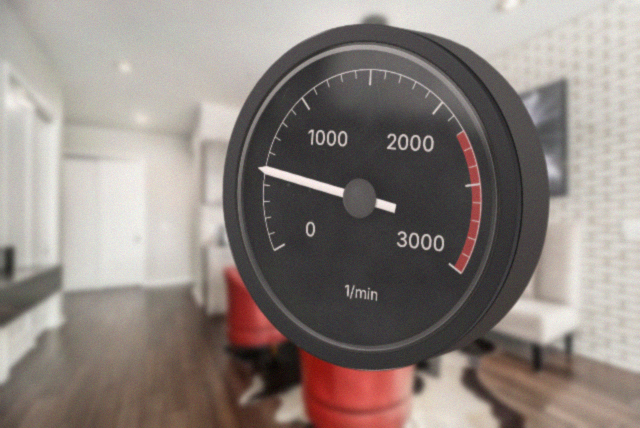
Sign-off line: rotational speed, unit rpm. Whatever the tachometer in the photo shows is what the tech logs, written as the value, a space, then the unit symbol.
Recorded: 500 rpm
